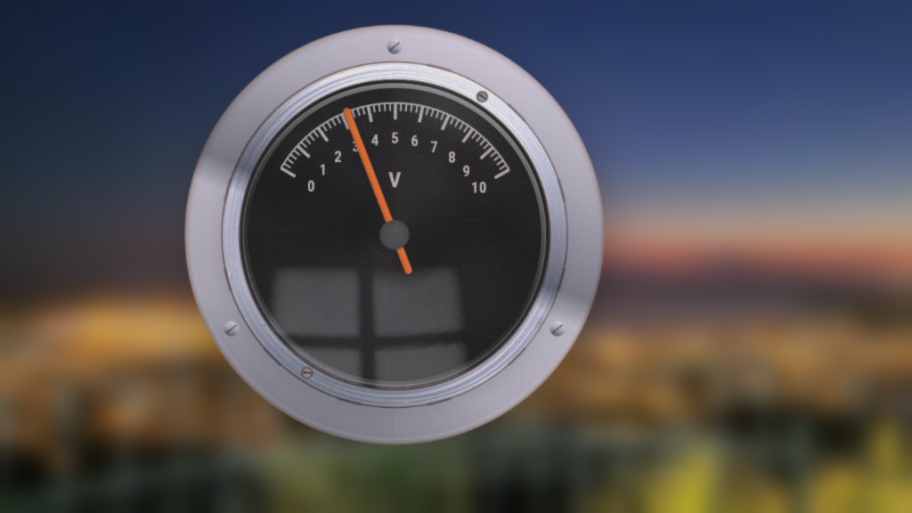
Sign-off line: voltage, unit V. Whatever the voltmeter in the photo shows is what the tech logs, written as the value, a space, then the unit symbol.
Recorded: 3.2 V
